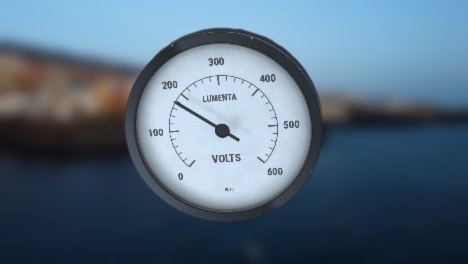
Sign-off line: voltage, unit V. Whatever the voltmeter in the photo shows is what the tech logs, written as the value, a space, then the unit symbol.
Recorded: 180 V
